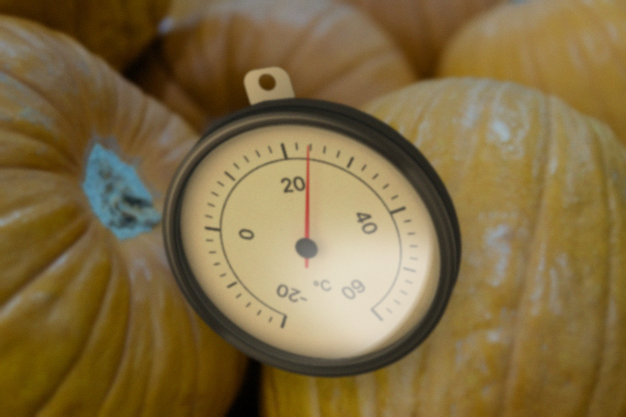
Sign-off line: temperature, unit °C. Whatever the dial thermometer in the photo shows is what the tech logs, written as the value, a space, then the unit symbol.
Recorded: 24 °C
